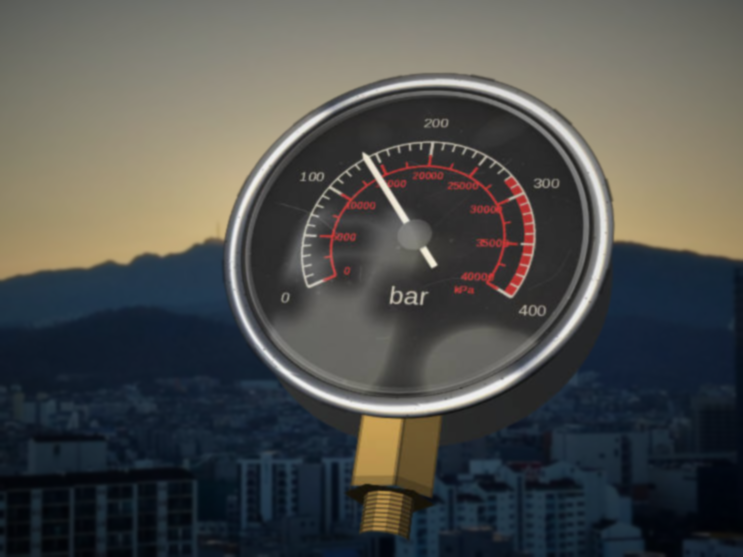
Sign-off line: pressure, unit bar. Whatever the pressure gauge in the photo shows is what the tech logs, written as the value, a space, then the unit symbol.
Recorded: 140 bar
